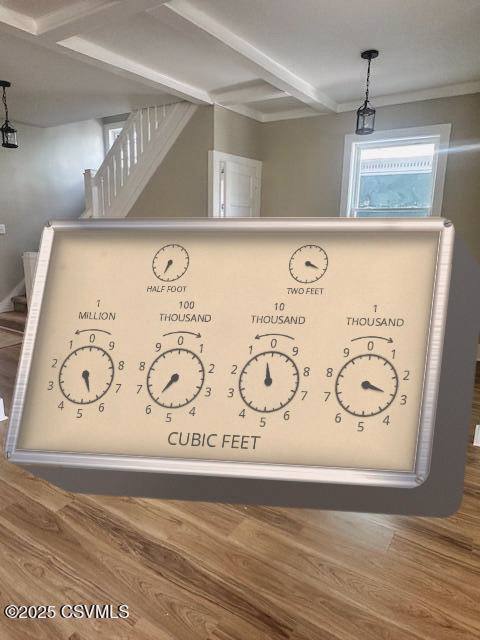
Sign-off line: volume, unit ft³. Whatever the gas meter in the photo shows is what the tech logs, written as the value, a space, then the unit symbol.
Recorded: 560300 ft³
